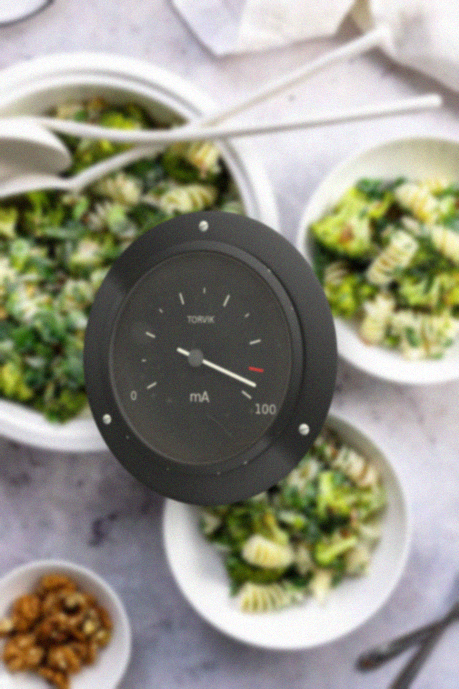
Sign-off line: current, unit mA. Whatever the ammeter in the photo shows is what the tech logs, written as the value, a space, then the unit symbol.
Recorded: 95 mA
